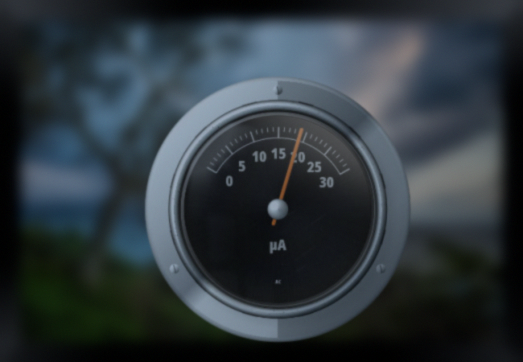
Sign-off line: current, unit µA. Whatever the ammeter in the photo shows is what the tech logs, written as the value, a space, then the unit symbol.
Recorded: 19 µA
